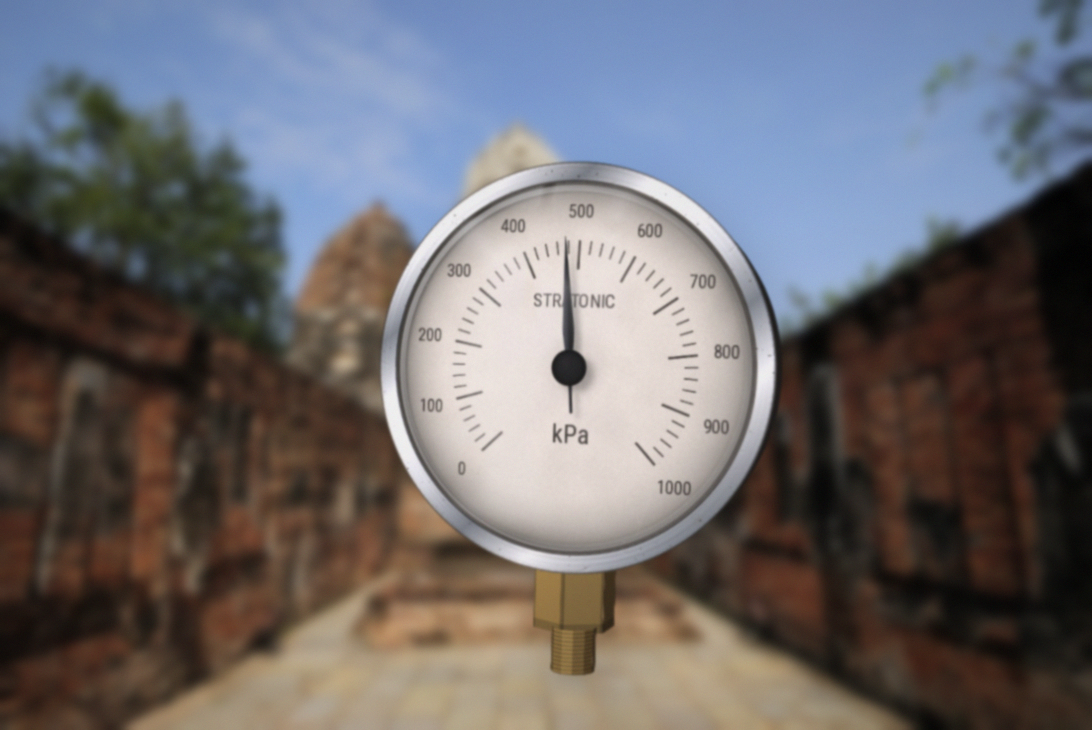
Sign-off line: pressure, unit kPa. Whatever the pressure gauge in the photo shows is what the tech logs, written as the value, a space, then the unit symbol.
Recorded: 480 kPa
